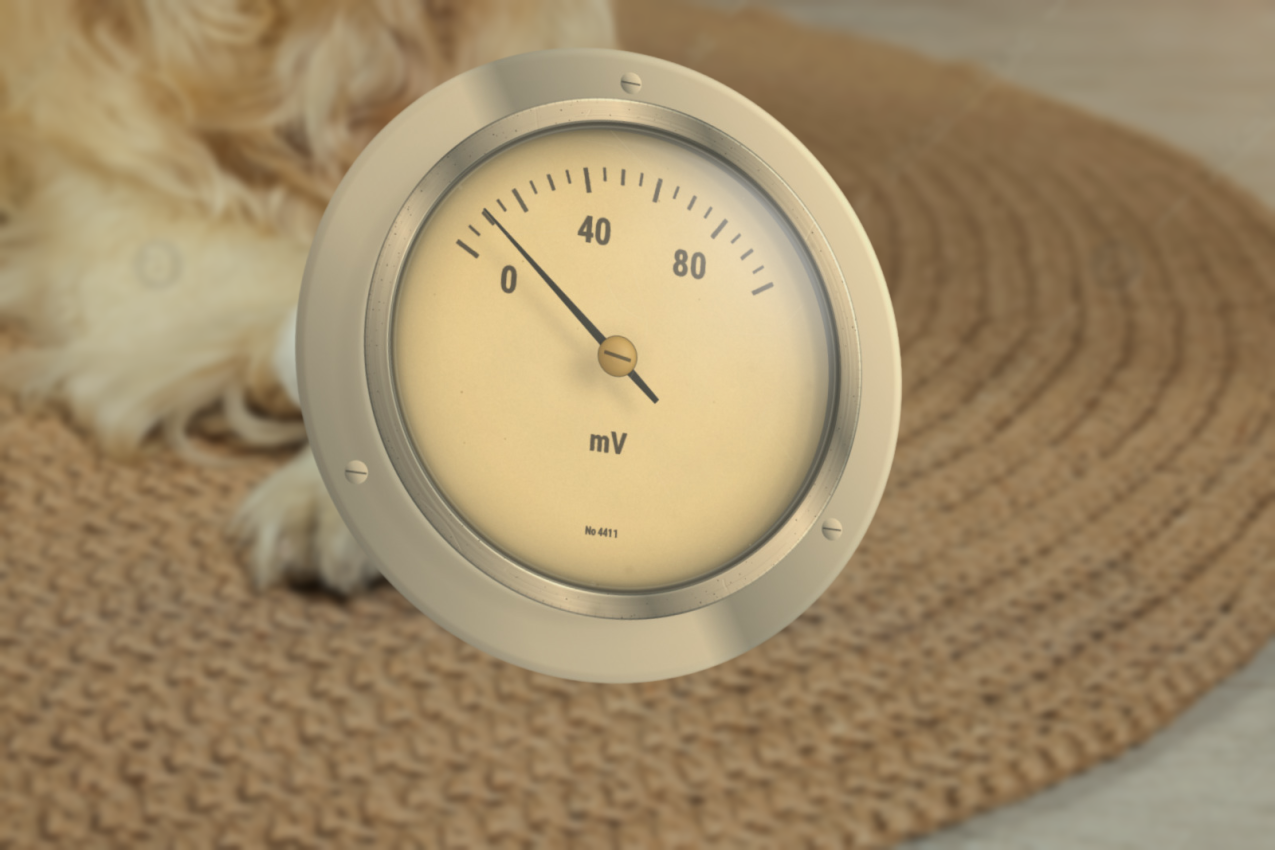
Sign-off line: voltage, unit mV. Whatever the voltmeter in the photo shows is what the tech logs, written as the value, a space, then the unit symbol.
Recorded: 10 mV
